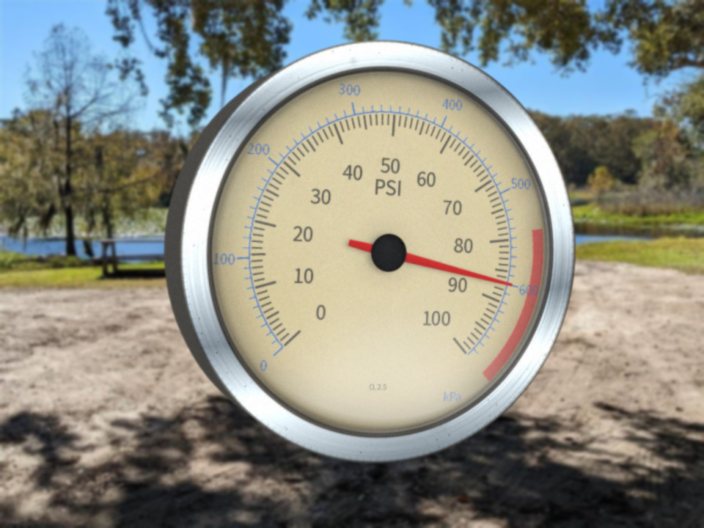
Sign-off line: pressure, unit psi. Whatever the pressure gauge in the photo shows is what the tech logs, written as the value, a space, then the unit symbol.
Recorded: 87 psi
